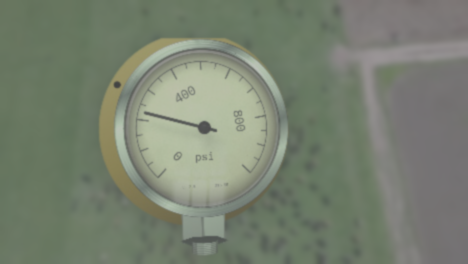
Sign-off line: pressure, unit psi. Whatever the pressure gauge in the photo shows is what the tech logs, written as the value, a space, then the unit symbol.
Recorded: 225 psi
